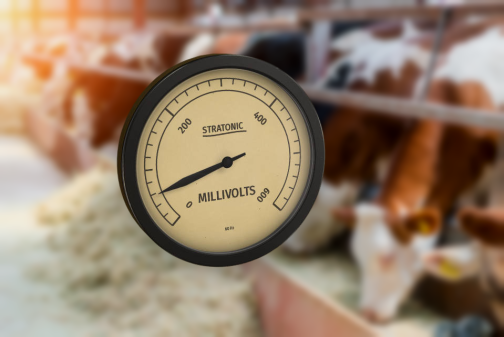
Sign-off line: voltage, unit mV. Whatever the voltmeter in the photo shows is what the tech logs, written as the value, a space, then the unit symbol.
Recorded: 60 mV
